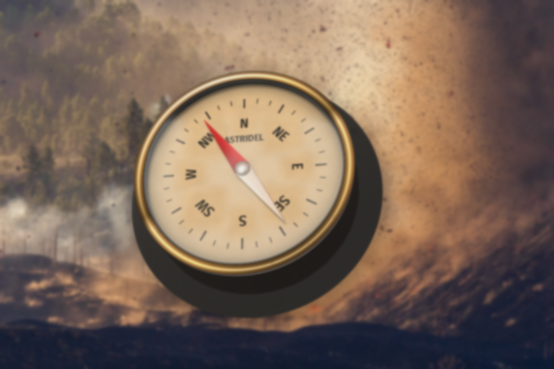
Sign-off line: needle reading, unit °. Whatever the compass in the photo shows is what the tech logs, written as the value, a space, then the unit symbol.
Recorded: 325 °
